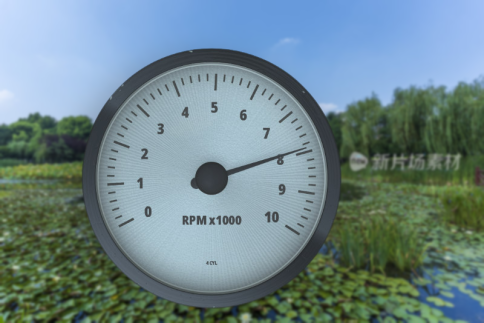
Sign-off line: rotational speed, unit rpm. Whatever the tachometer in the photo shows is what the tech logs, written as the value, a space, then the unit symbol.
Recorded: 7900 rpm
